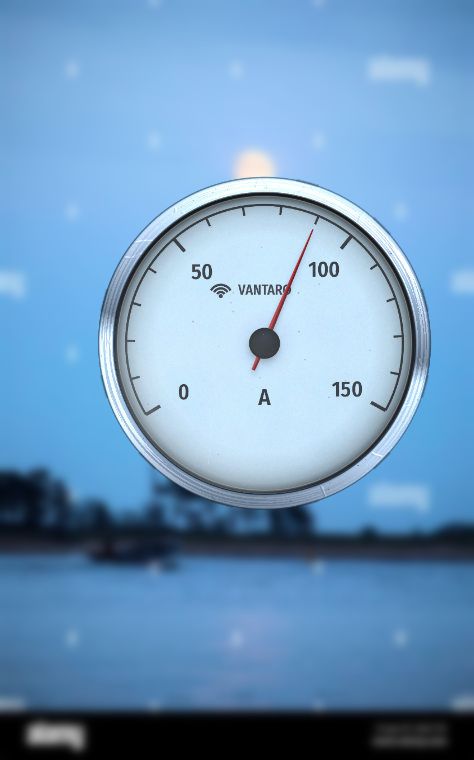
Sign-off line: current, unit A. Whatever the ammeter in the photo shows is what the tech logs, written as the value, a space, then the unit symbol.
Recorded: 90 A
